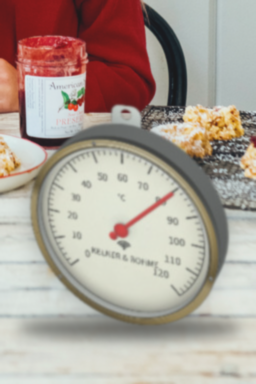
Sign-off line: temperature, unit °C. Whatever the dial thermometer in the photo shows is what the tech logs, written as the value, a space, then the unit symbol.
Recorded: 80 °C
